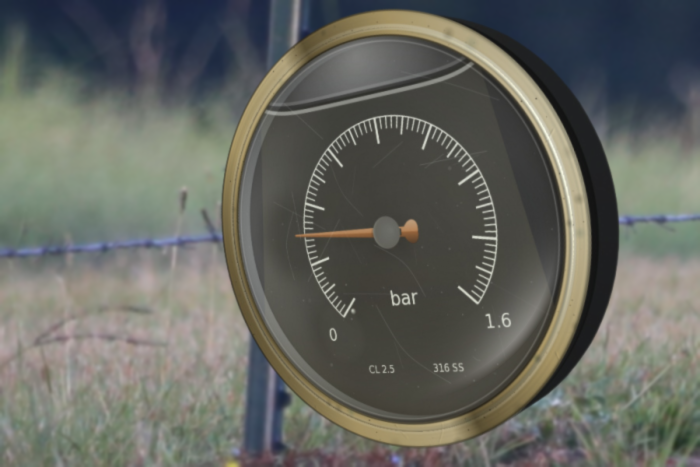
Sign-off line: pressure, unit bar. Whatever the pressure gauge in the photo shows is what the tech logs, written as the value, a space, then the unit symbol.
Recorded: 0.3 bar
